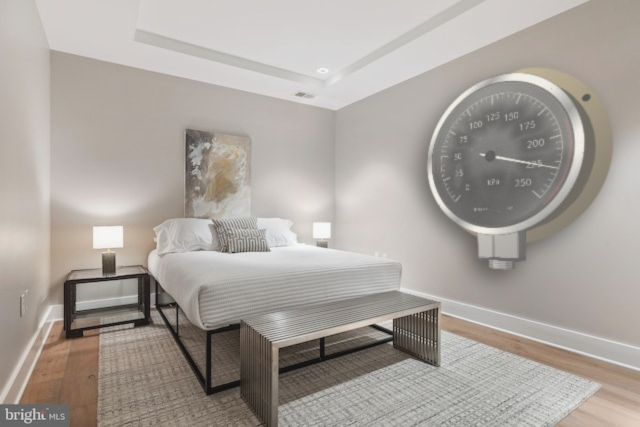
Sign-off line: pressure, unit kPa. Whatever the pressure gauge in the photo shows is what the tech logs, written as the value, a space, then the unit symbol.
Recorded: 225 kPa
